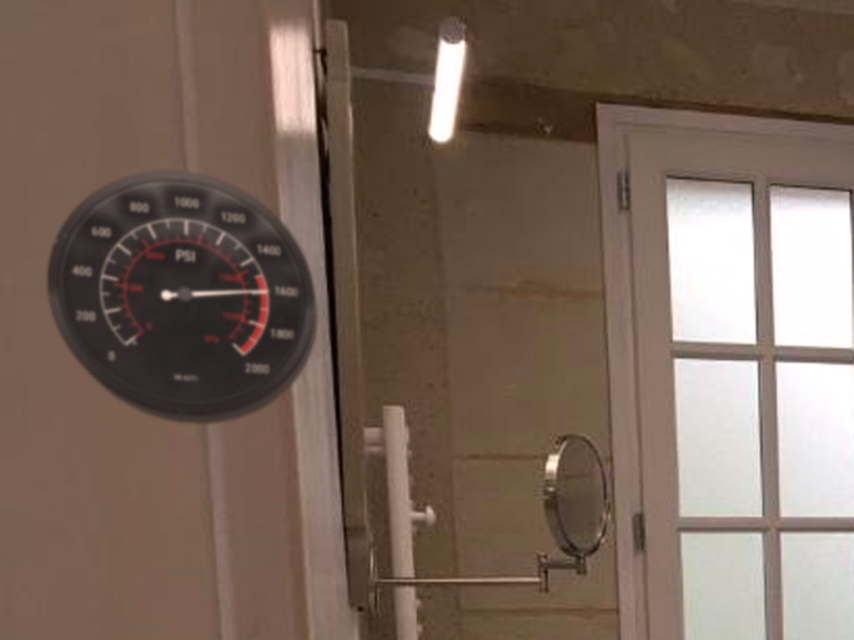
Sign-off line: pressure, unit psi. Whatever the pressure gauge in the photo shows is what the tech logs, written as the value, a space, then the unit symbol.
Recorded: 1600 psi
